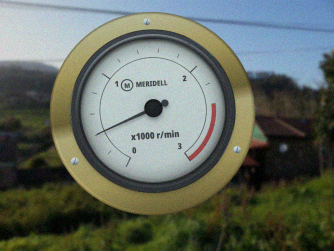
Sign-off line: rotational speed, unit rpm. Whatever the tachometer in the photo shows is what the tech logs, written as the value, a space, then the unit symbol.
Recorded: 400 rpm
